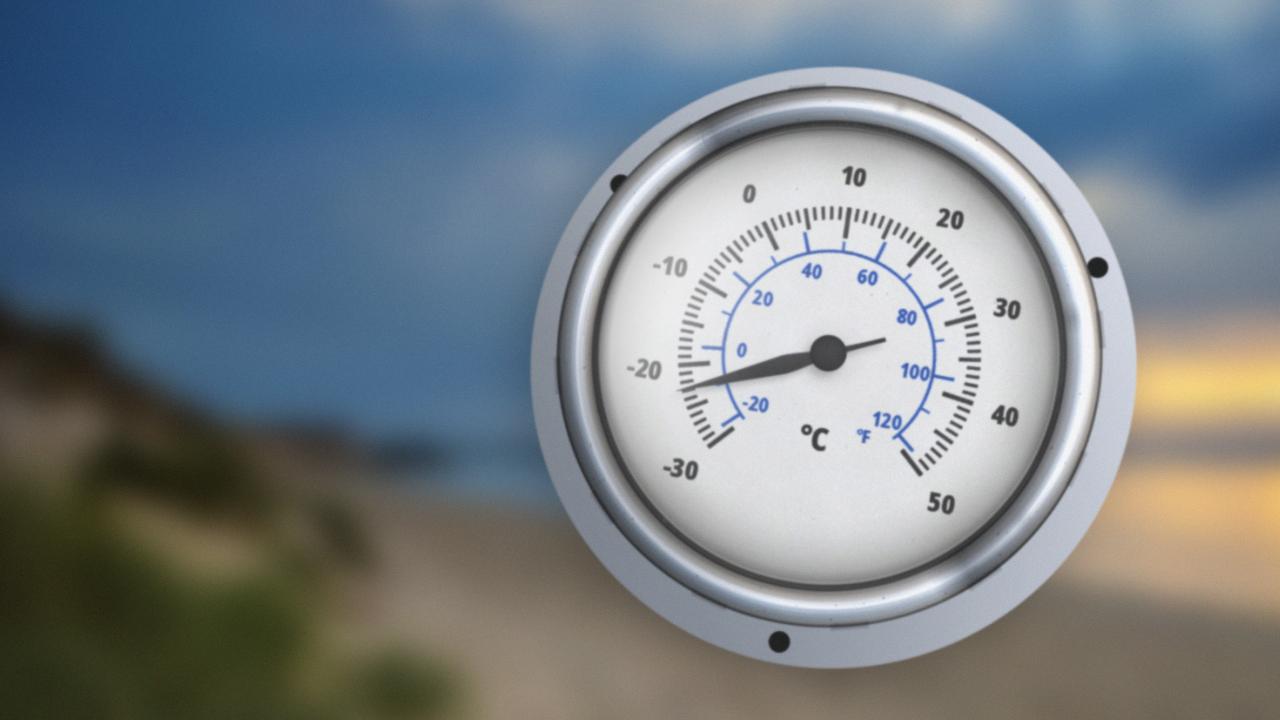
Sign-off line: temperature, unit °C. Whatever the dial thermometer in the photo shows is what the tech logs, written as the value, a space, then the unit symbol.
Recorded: -23 °C
